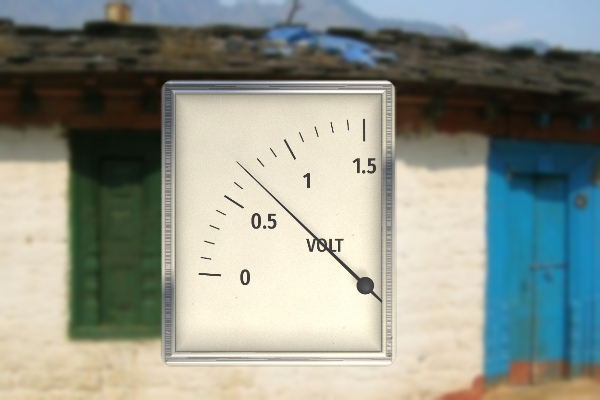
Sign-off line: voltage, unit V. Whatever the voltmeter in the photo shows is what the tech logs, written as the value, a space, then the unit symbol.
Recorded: 0.7 V
